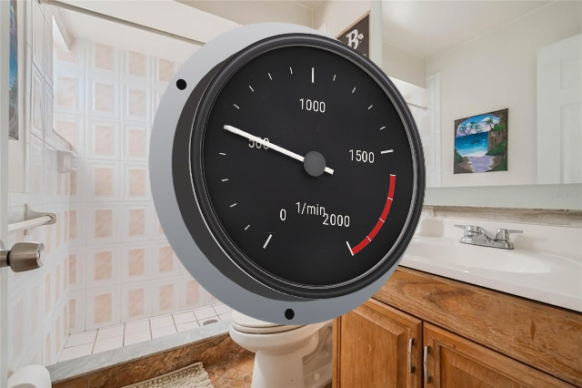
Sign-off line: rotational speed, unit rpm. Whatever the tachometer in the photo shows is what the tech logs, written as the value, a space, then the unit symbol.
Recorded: 500 rpm
